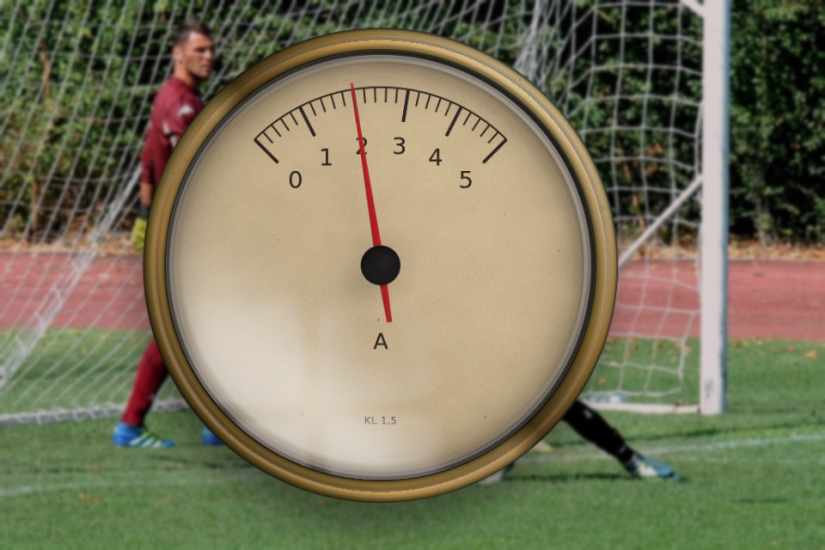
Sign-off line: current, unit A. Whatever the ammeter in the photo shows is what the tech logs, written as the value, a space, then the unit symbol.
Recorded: 2 A
